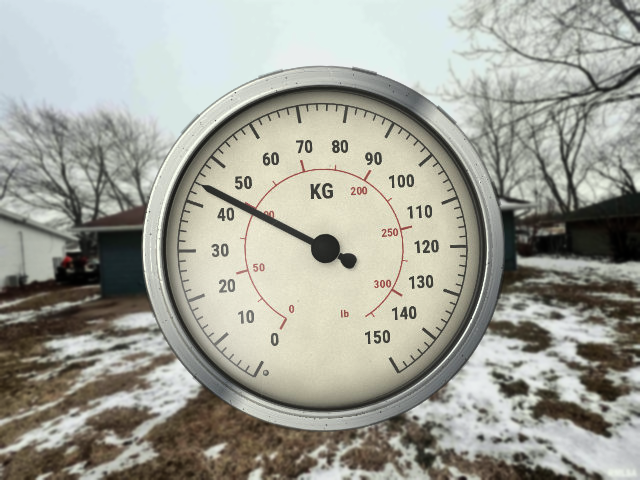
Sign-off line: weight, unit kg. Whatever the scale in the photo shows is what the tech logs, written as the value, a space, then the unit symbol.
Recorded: 44 kg
